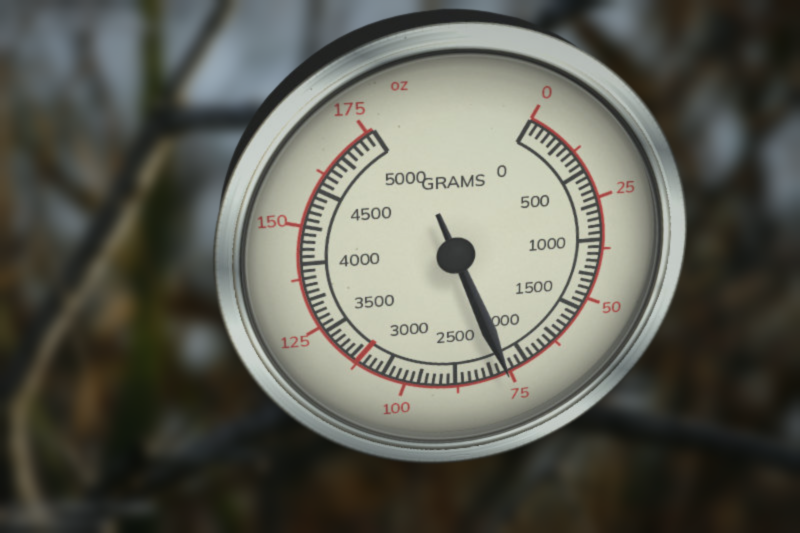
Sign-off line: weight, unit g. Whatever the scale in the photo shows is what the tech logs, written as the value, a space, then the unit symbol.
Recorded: 2150 g
